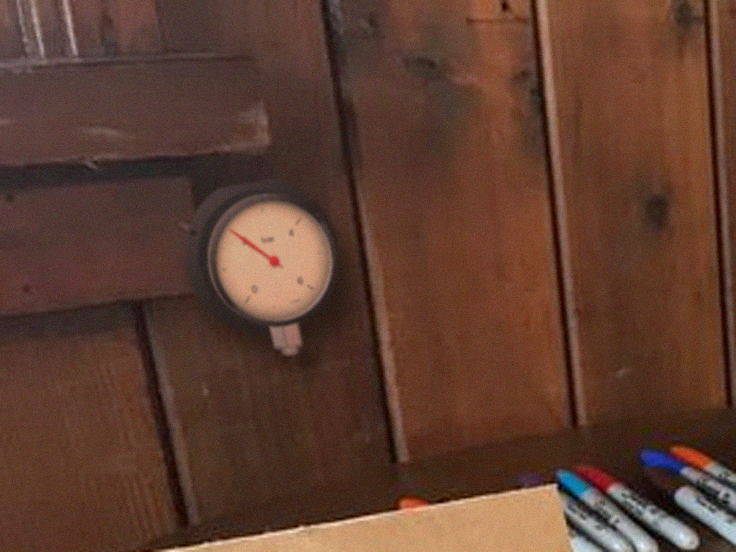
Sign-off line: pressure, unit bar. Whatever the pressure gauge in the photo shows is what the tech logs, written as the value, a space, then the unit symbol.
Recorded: 2 bar
